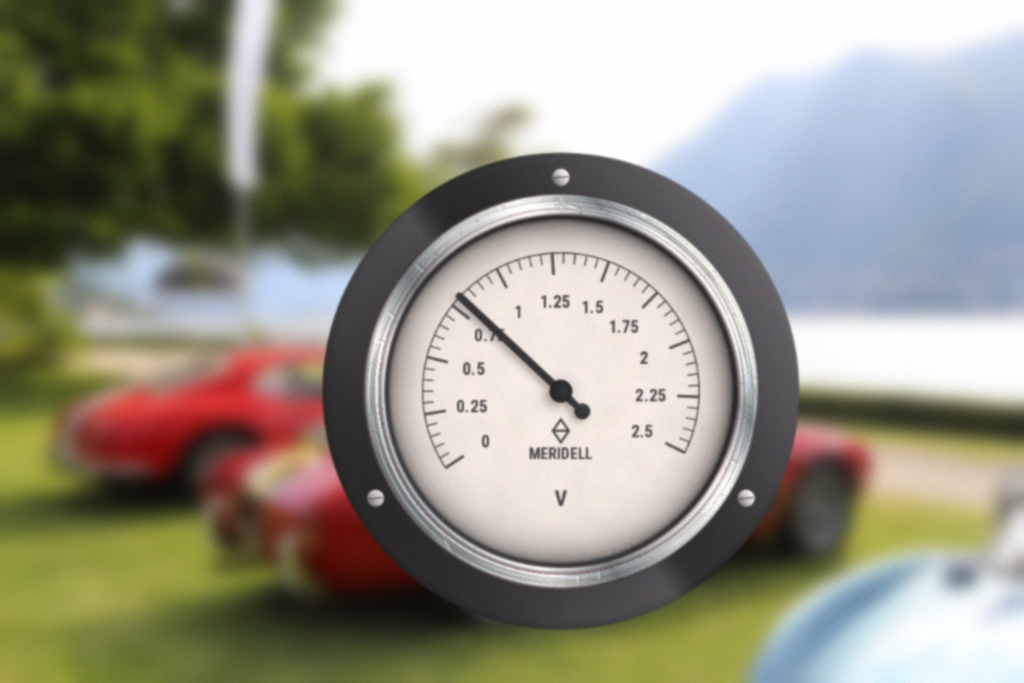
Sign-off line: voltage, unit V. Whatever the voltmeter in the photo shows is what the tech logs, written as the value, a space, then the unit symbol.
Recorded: 0.8 V
